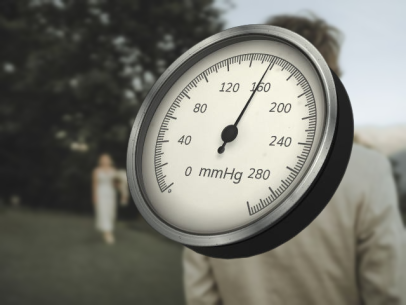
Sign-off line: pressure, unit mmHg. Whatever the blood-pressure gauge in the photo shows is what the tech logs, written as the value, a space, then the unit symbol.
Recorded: 160 mmHg
